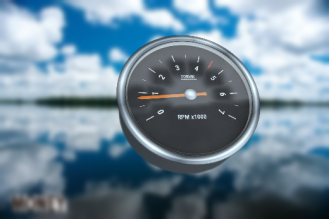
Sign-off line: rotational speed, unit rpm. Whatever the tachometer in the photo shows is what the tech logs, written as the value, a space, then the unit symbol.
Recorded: 750 rpm
